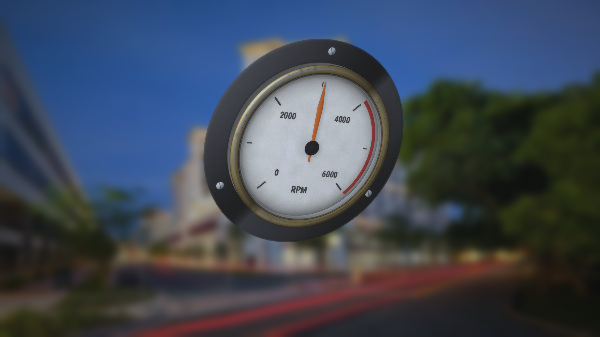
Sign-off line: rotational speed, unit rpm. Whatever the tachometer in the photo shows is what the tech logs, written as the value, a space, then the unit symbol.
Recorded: 3000 rpm
